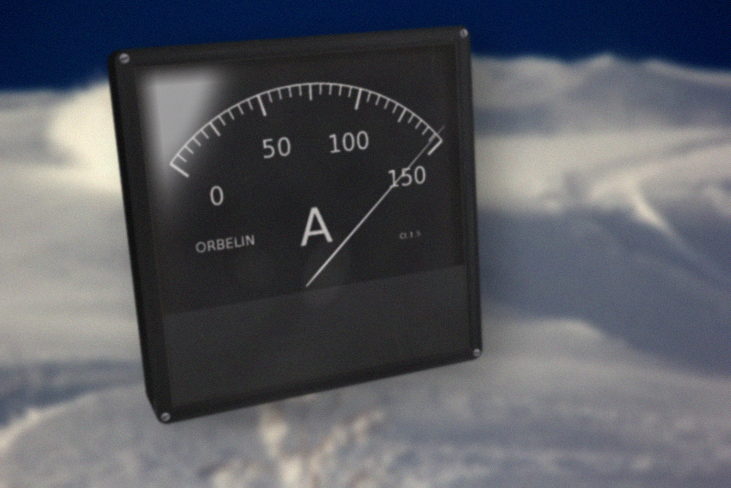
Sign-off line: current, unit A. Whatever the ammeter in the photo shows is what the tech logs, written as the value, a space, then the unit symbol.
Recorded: 145 A
